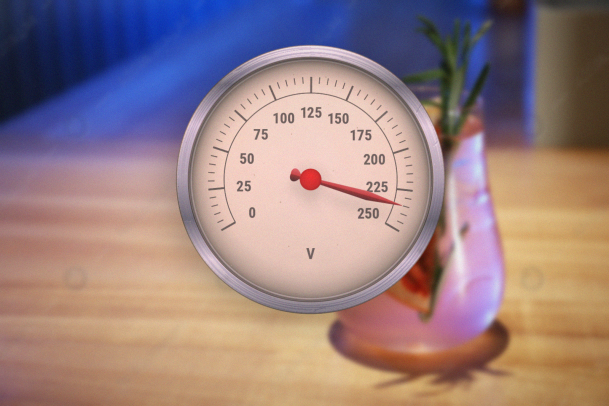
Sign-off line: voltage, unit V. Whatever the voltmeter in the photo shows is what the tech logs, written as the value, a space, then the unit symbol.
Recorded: 235 V
